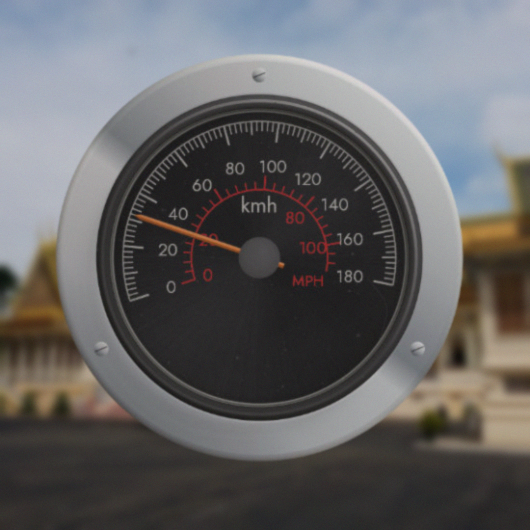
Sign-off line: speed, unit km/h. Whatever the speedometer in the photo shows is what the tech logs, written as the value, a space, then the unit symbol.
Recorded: 32 km/h
